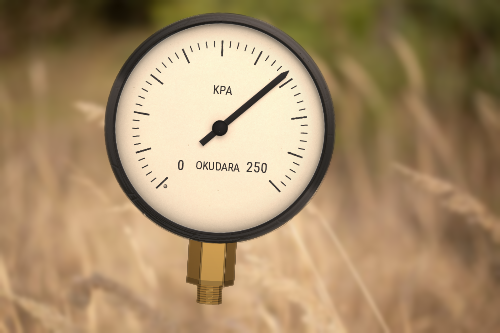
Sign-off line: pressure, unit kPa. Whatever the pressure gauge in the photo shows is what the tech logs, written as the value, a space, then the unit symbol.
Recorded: 170 kPa
